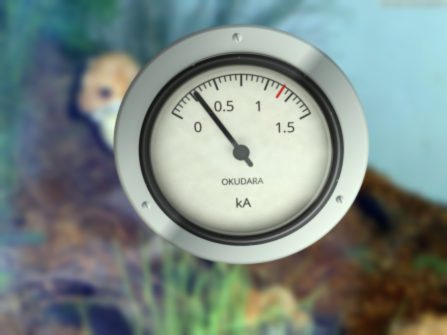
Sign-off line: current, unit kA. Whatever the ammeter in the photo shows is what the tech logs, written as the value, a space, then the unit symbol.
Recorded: 0.3 kA
